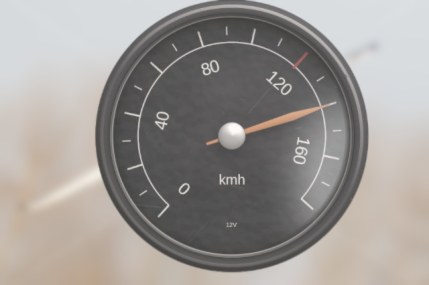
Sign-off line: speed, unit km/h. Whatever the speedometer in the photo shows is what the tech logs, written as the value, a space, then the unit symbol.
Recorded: 140 km/h
